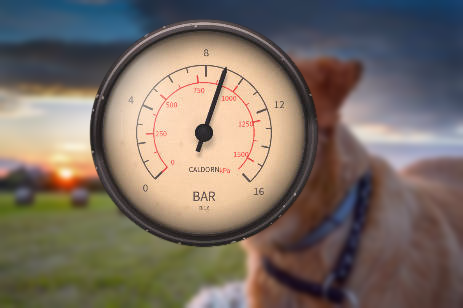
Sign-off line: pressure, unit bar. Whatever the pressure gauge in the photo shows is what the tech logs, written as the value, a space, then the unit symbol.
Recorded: 9 bar
